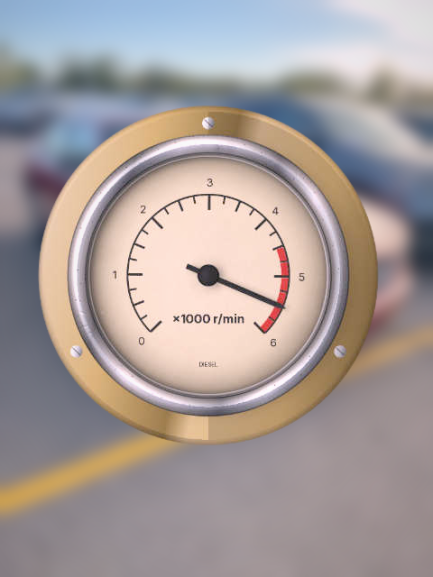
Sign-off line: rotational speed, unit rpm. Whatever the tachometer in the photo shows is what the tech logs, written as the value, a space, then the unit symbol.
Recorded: 5500 rpm
